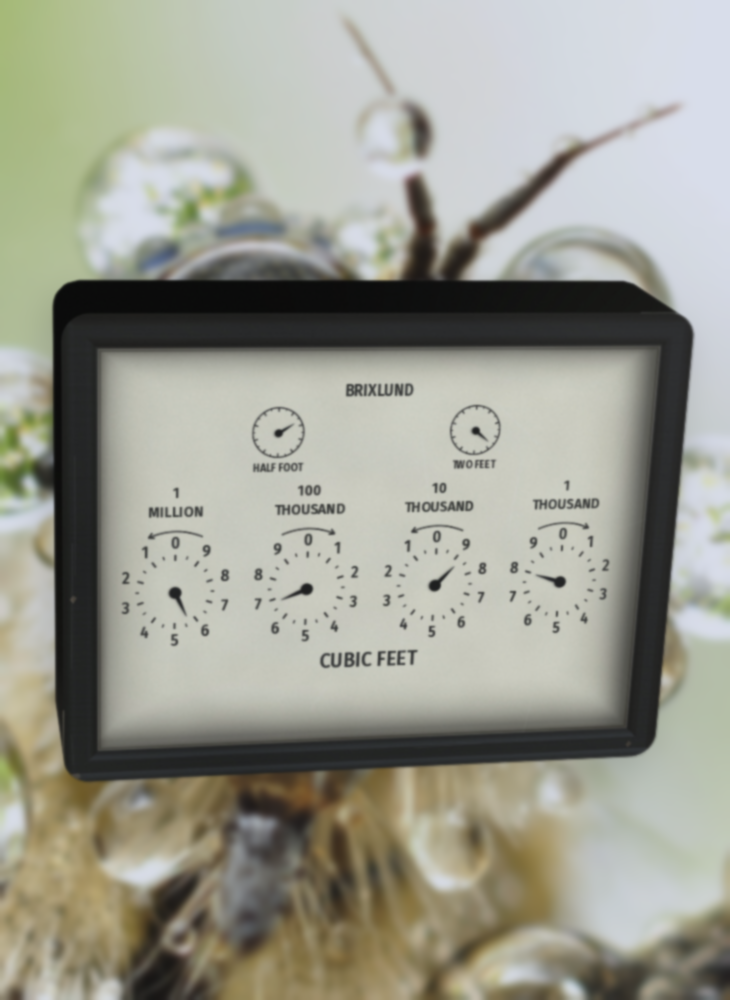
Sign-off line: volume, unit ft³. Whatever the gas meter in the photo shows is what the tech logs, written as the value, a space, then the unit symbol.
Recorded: 568800 ft³
